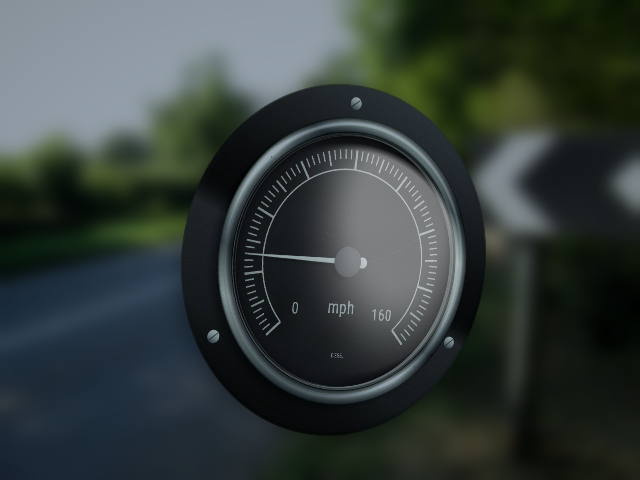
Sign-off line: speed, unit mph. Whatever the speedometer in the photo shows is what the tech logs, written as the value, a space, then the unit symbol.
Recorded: 26 mph
